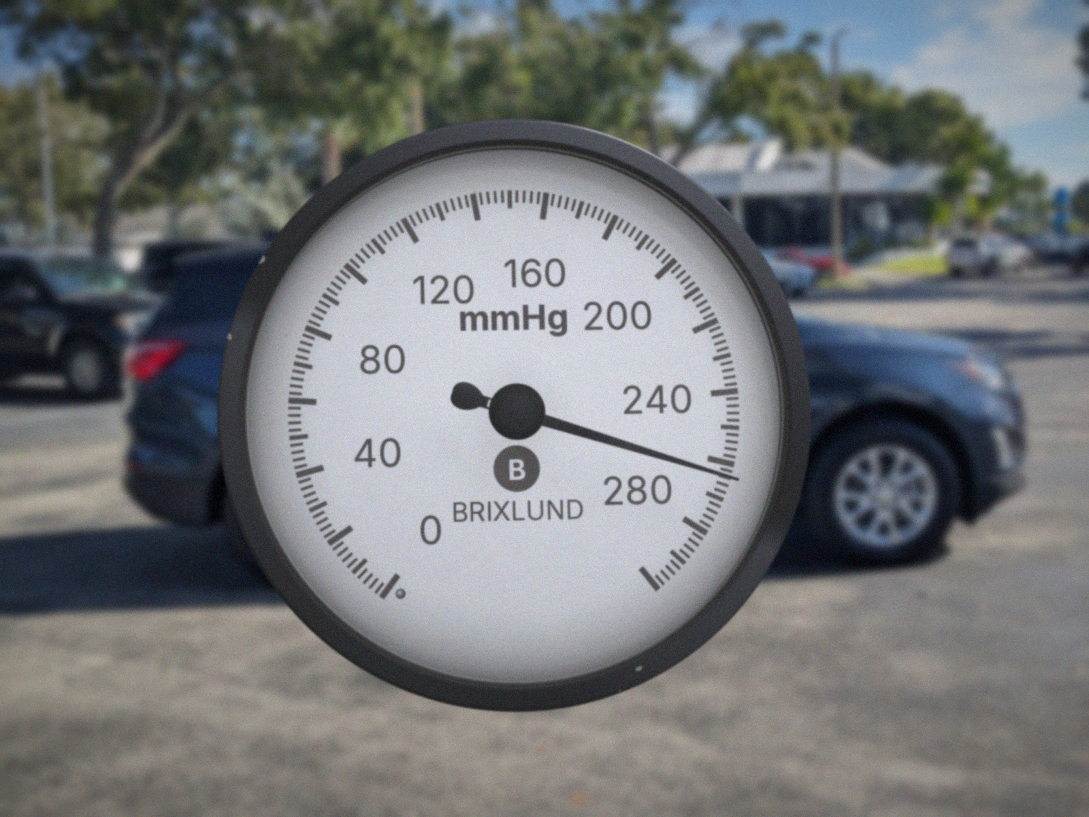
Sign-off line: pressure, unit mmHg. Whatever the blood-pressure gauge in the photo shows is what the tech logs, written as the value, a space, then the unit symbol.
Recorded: 264 mmHg
